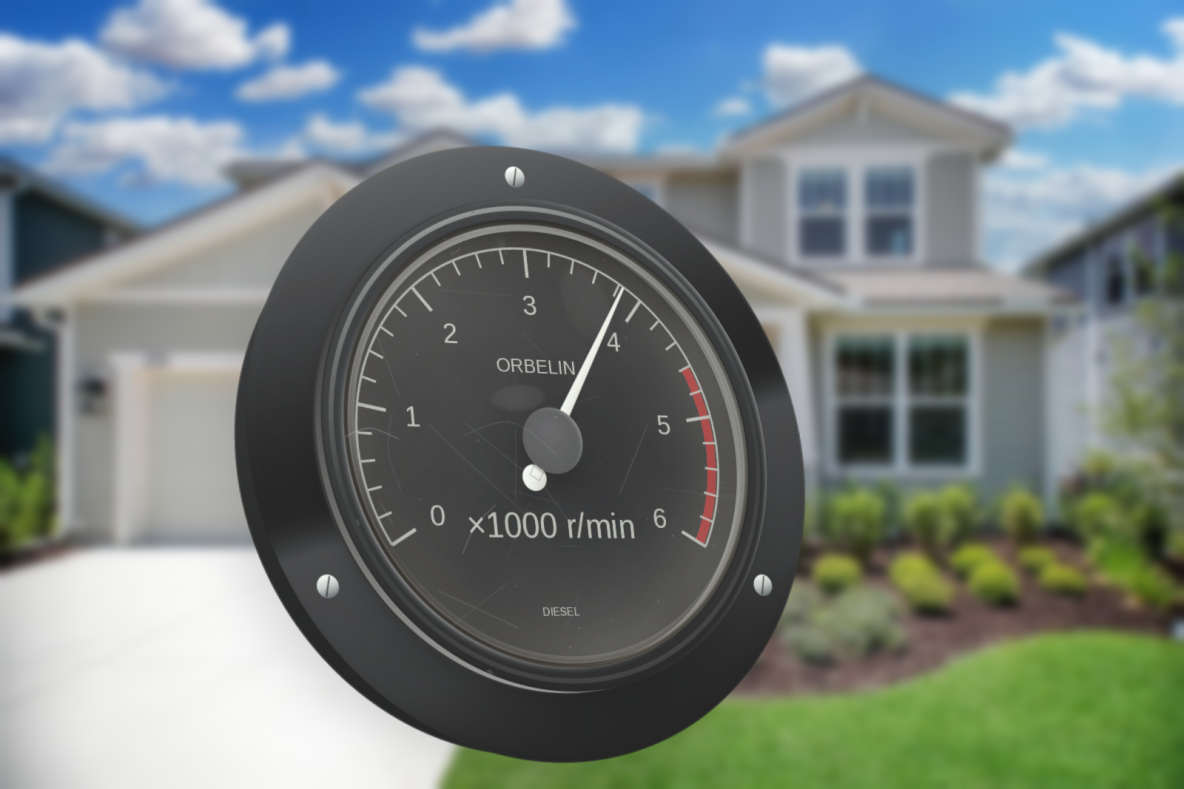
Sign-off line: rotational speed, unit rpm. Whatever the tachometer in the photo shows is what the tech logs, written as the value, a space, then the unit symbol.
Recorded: 3800 rpm
